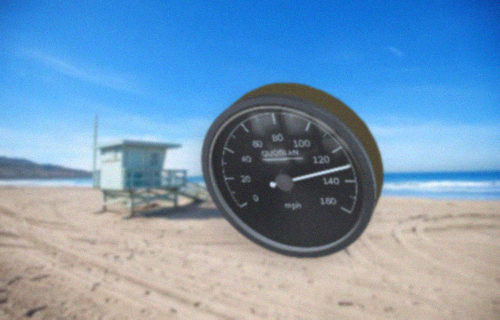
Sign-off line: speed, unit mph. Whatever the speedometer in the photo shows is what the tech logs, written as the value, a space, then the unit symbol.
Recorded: 130 mph
